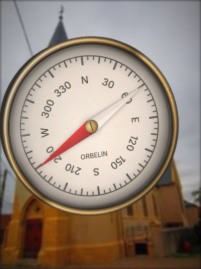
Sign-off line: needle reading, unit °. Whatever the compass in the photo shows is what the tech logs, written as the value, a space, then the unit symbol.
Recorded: 240 °
